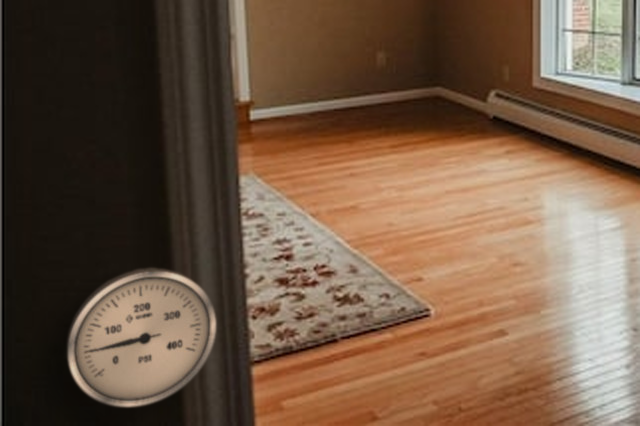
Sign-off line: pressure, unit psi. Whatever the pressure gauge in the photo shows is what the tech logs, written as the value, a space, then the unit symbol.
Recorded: 50 psi
